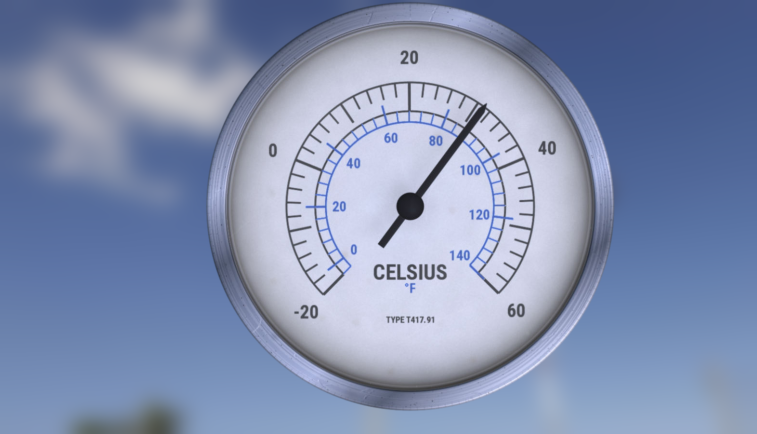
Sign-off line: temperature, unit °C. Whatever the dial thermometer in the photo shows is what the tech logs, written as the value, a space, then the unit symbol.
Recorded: 31 °C
